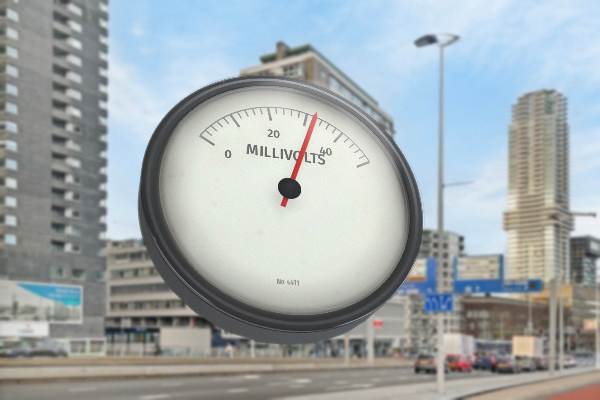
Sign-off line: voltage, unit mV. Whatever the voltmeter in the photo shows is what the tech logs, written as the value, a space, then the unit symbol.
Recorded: 32 mV
